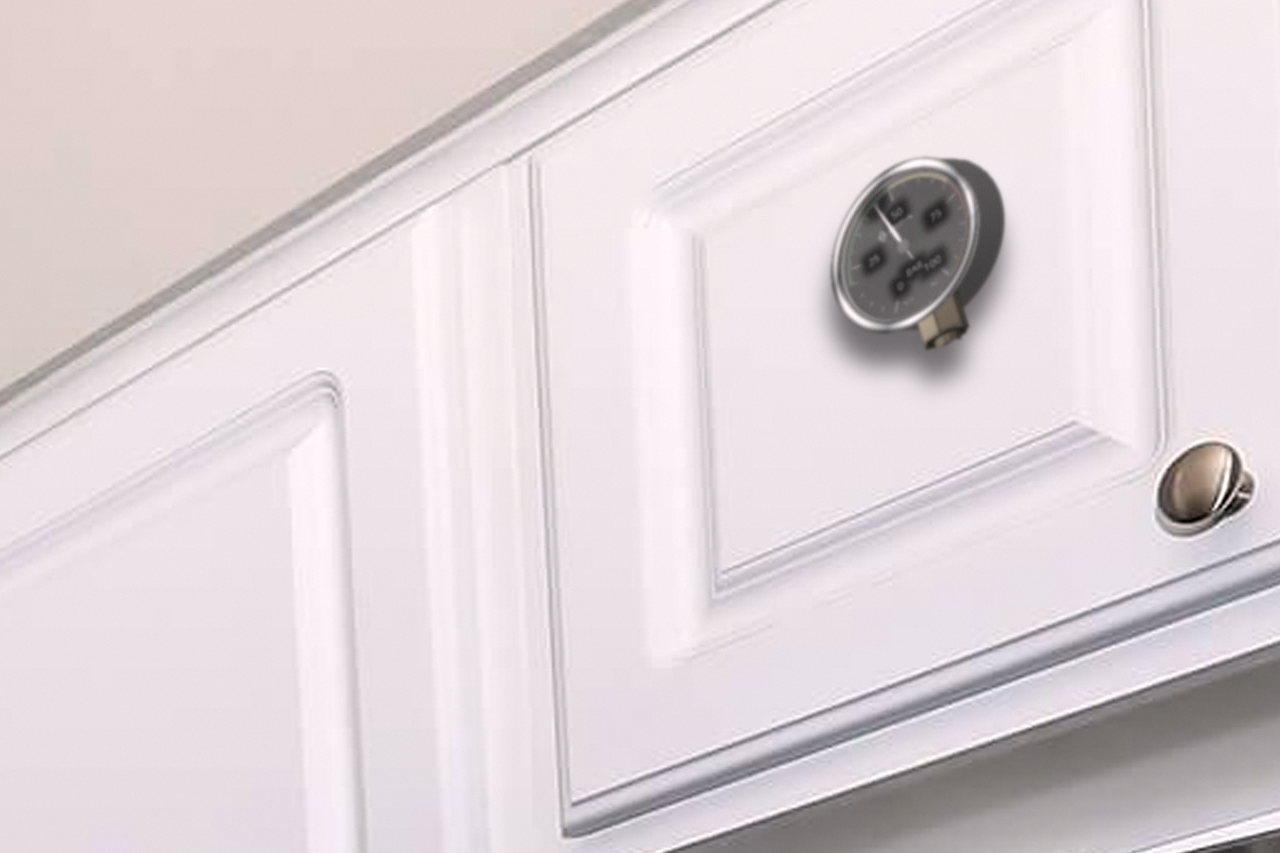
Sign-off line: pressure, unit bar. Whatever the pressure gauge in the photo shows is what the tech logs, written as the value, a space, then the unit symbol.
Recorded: 45 bar
